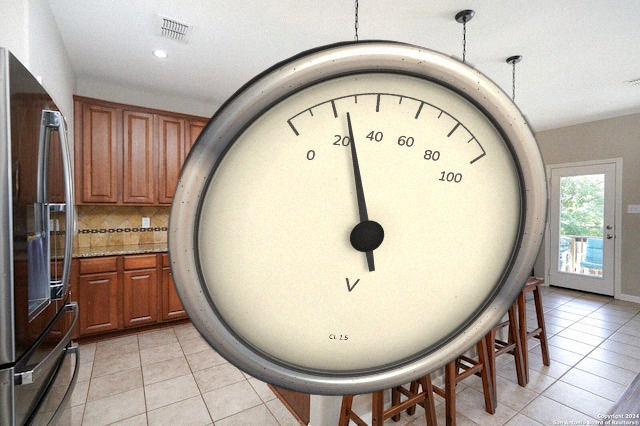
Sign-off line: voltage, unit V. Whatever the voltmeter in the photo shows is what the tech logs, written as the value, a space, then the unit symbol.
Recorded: 25 V
